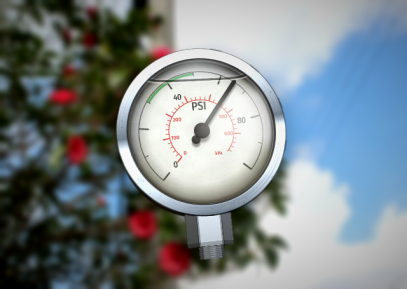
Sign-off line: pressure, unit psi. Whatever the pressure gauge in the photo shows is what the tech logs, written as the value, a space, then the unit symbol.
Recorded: 65 psi
